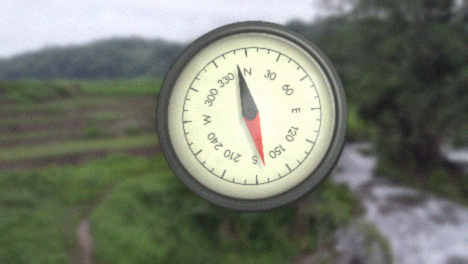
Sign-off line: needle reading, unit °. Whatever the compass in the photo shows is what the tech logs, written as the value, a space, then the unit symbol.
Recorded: 170 °
